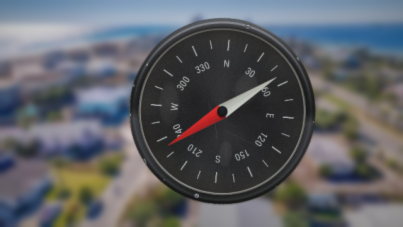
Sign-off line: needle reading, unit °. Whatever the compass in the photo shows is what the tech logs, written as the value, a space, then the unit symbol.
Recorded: 232.5 °
